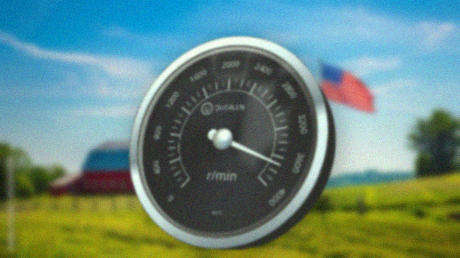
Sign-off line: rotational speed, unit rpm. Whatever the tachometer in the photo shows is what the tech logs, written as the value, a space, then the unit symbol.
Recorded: 3700 rpm
